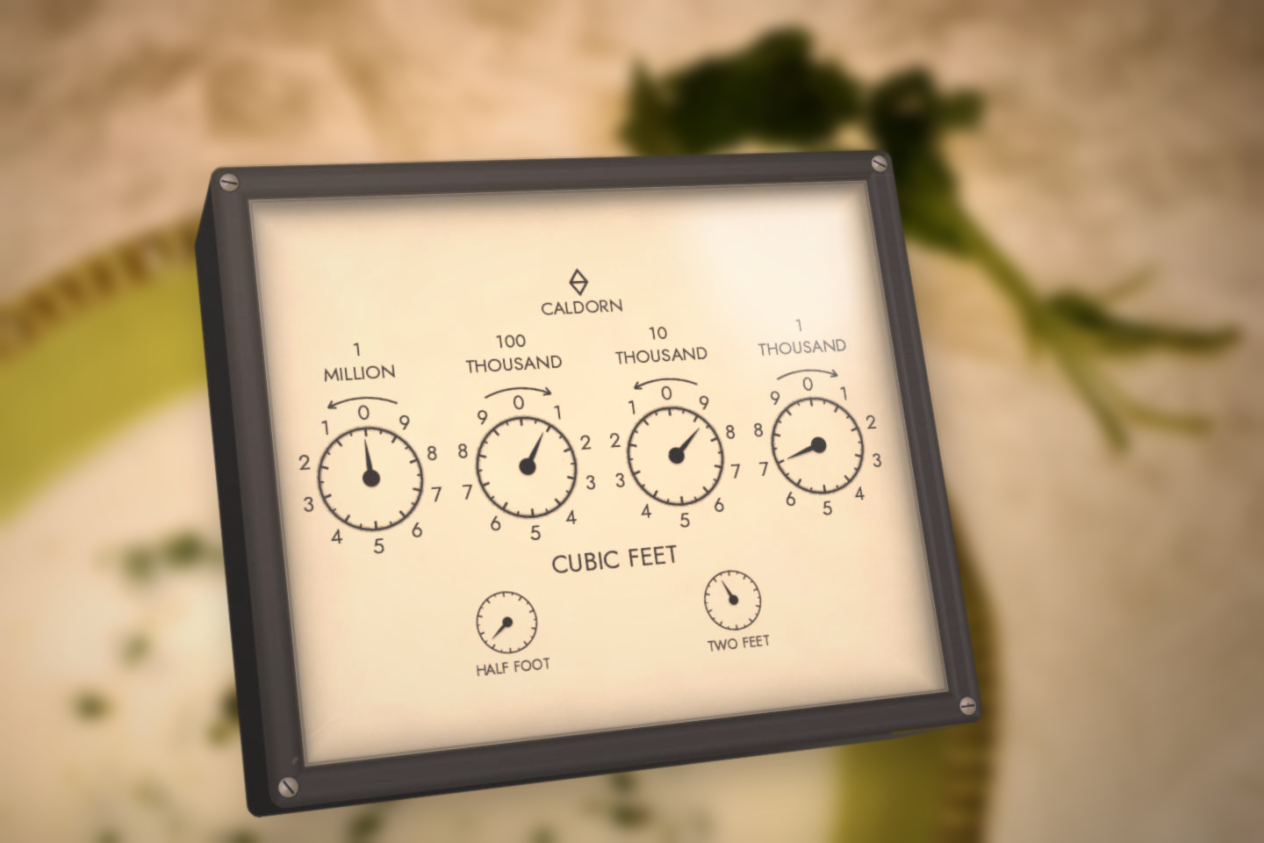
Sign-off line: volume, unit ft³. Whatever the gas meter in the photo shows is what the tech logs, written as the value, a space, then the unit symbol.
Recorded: 8700 ft³
